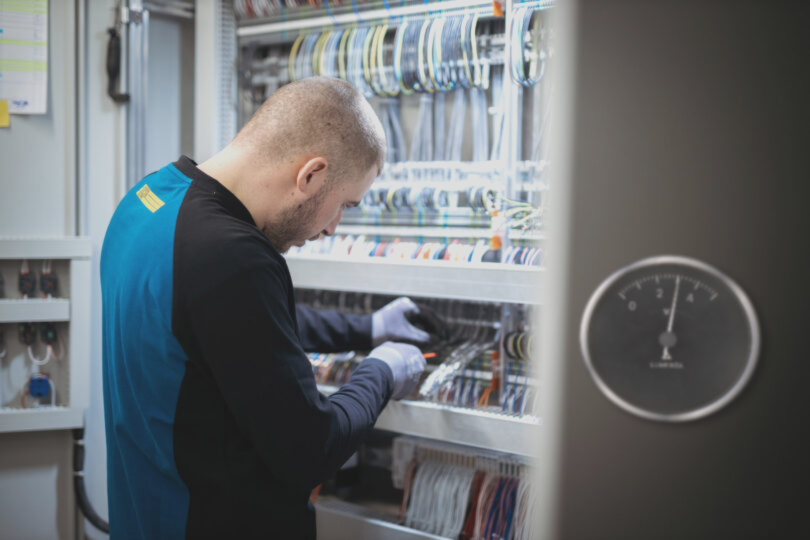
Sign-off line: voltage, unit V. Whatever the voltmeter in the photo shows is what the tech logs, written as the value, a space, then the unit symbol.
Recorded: 3 V
